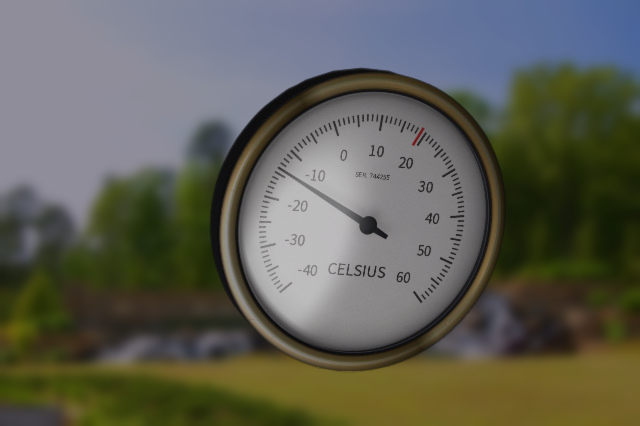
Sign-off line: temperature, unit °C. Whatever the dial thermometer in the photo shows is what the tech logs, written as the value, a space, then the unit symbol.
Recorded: -14 °C
